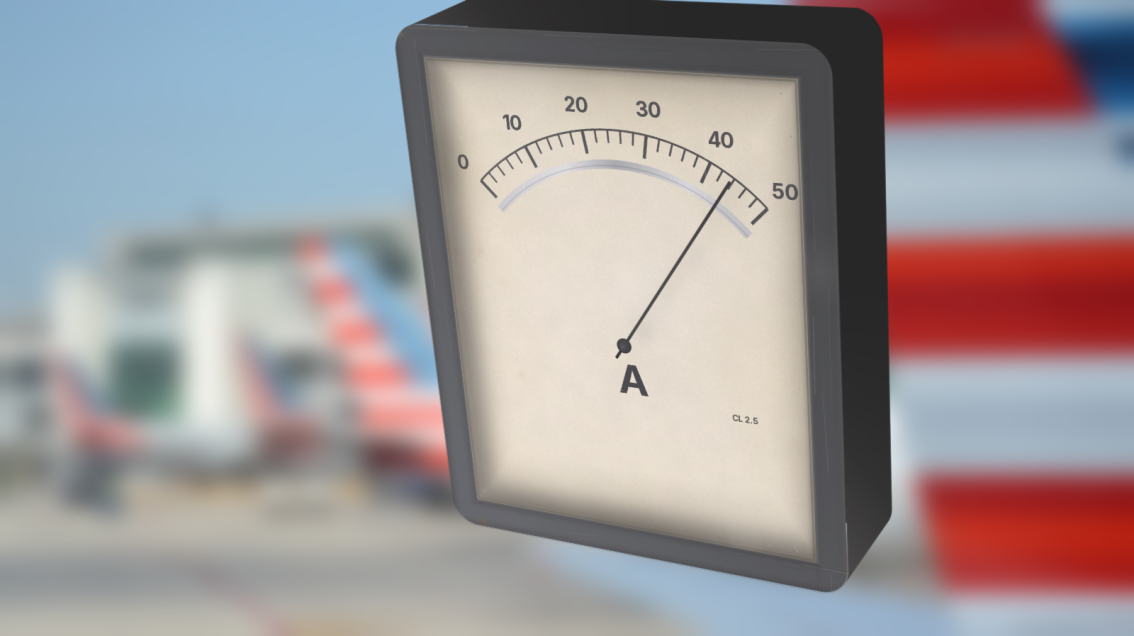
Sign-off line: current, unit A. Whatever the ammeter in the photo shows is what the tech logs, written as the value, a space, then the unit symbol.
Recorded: 44 A
